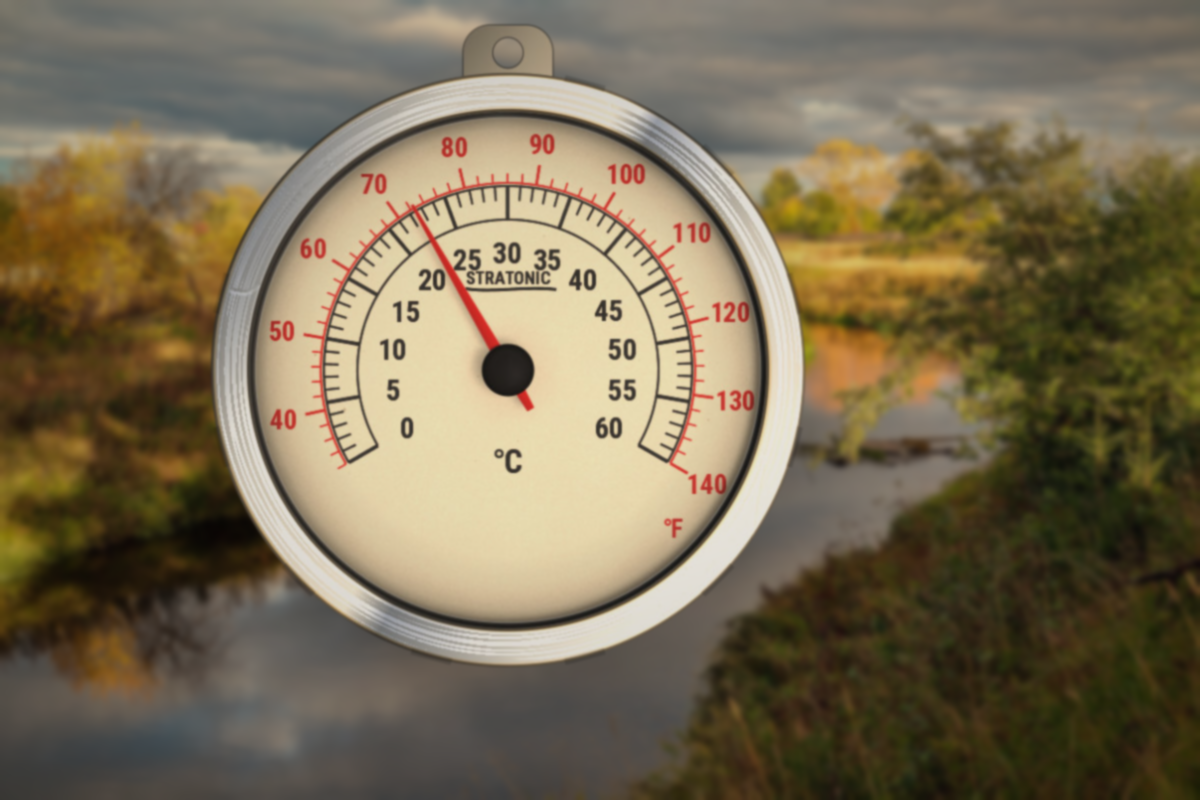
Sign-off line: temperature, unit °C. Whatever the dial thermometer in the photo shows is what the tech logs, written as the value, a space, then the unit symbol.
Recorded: 22.5 °C
